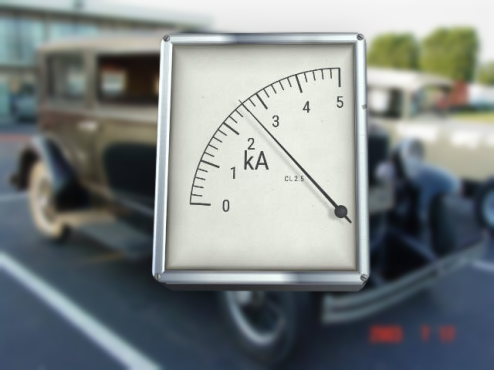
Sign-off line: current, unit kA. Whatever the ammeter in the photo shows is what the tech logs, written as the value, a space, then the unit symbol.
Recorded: 2.6 kA
